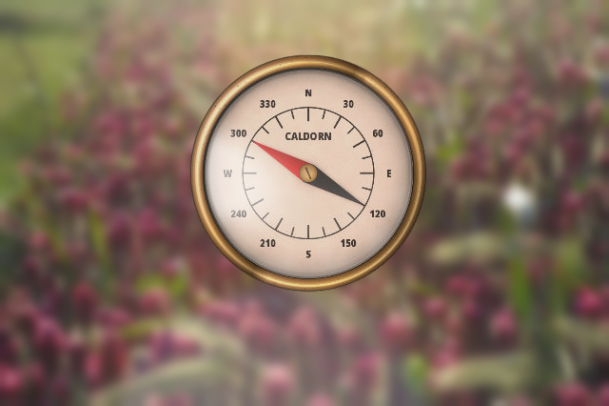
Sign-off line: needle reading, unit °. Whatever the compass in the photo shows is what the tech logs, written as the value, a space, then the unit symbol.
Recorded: 300 °
